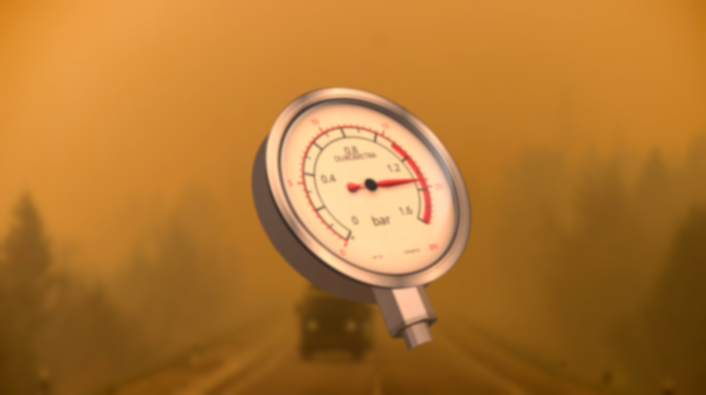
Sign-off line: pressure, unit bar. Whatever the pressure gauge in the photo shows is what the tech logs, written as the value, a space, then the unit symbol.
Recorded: 1.35 bar
